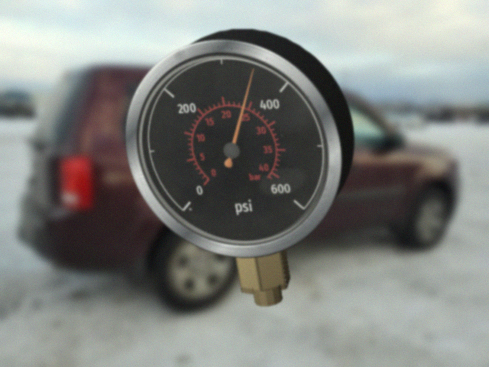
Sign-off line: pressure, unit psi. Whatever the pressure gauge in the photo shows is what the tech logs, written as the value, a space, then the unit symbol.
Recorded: 350 psi
